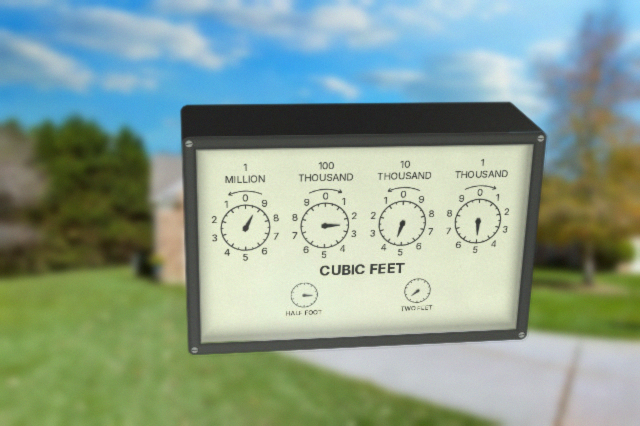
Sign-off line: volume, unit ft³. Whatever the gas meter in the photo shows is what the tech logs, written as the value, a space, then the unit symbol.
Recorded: 924500 ft³
